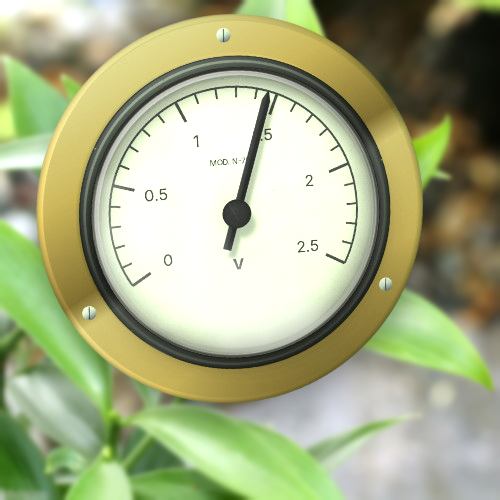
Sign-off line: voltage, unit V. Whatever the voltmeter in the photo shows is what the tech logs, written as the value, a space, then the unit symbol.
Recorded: 1.45 V
